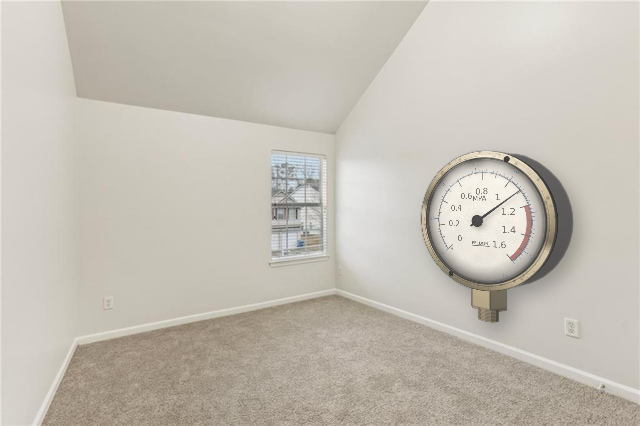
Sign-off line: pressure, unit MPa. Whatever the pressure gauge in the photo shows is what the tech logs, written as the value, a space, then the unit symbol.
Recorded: 1.1 MPa
